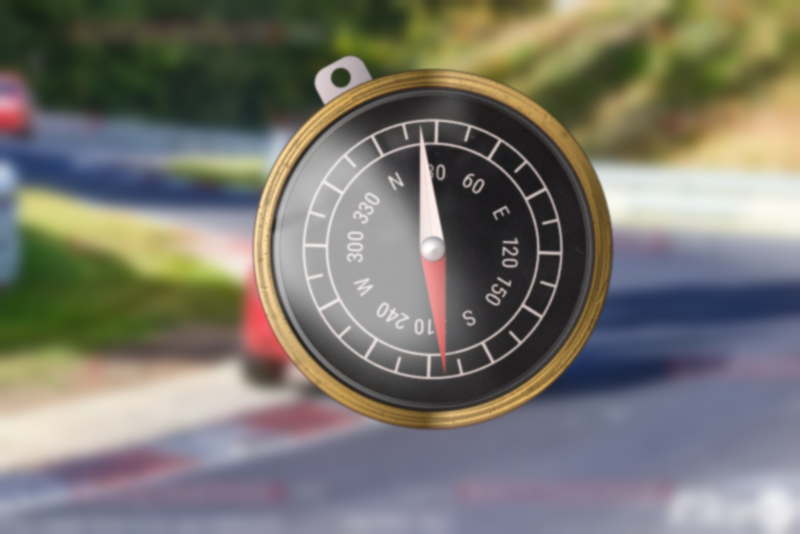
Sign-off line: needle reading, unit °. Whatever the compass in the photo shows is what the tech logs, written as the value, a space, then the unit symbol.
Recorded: 202.5 °
